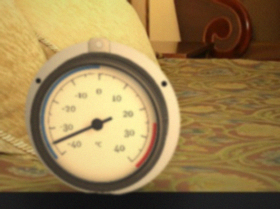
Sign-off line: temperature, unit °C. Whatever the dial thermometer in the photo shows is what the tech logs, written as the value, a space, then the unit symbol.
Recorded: -35 °C
